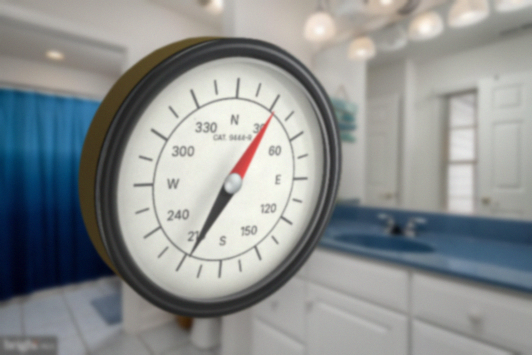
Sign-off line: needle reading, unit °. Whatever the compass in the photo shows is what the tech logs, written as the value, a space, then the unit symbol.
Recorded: 30 °
